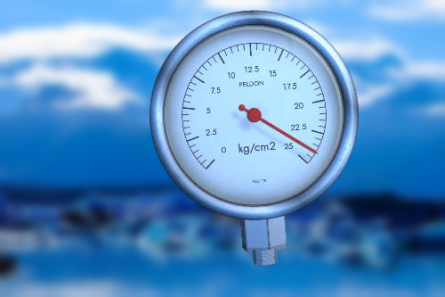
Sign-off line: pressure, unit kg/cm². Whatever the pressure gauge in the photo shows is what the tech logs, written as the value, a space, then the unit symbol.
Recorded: 24 kg/cm²
